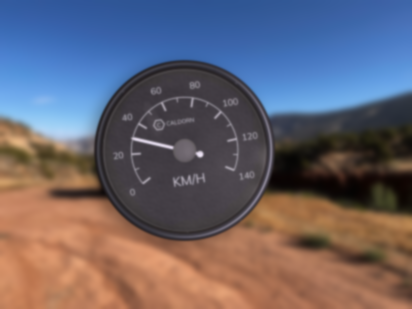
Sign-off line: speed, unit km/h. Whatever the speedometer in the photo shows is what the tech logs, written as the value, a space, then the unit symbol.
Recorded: 30 km/h
